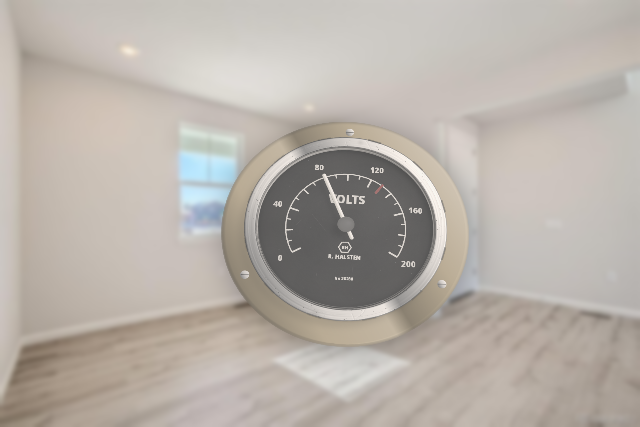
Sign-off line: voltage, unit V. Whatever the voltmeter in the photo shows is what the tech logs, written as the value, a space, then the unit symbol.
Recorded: 80 V
